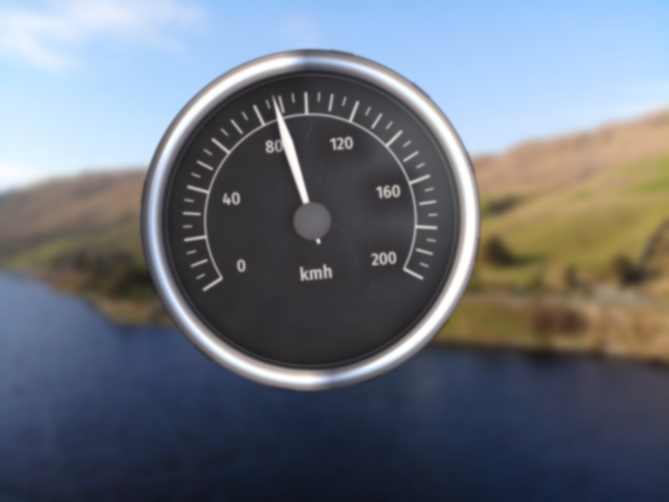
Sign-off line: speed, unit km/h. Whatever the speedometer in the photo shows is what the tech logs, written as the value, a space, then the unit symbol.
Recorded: 87.5 km/h
